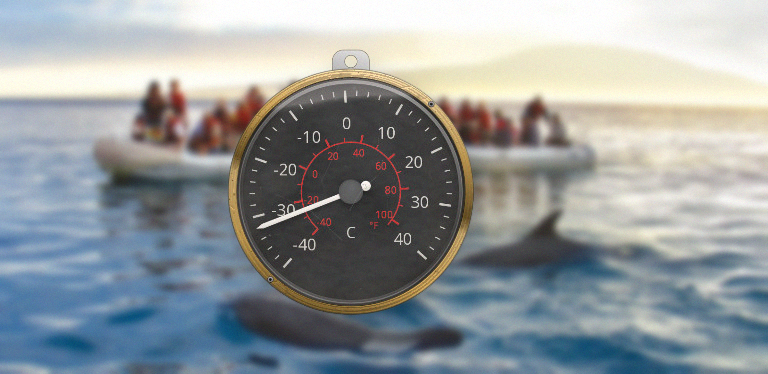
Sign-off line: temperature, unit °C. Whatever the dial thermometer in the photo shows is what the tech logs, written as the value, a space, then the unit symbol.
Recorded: -32 °C
